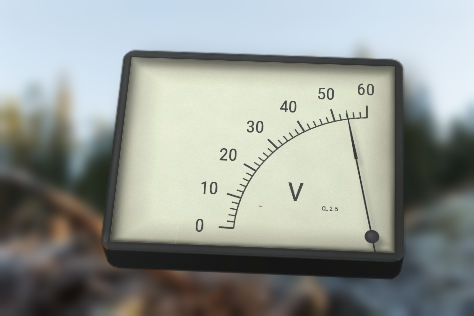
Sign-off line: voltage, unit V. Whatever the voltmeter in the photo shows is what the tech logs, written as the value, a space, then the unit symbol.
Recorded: 54 V
